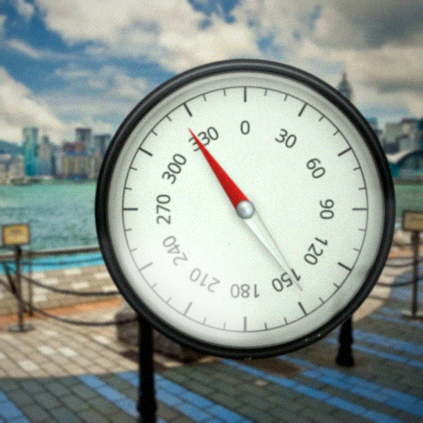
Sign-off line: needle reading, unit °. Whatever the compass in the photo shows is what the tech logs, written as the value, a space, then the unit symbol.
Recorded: 325 °
